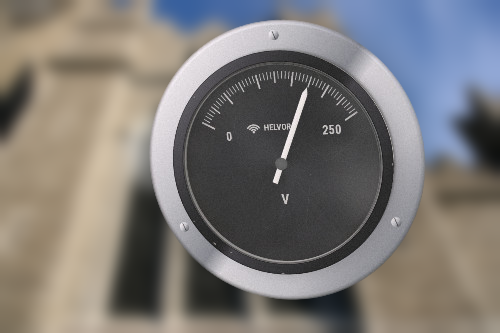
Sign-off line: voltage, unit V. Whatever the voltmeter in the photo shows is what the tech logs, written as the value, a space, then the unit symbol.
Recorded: 175 V
